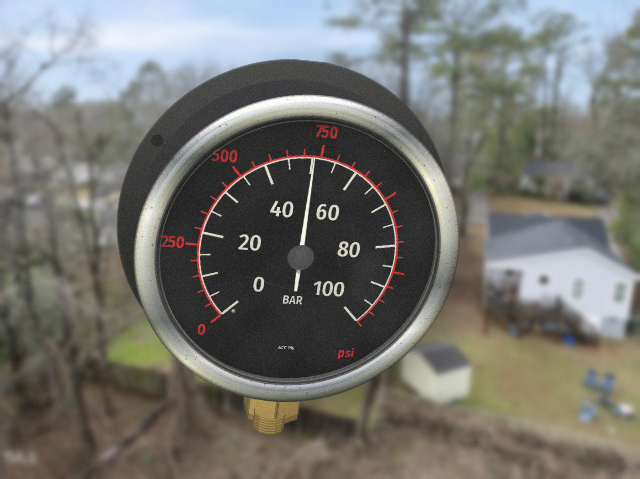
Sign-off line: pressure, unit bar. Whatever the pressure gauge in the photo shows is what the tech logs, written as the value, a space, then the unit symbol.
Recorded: 50 bar
